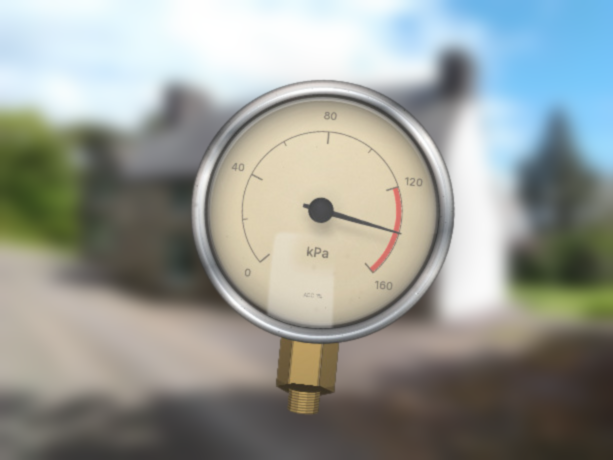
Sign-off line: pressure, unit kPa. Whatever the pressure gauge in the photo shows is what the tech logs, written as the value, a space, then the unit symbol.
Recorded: 140 kPa
